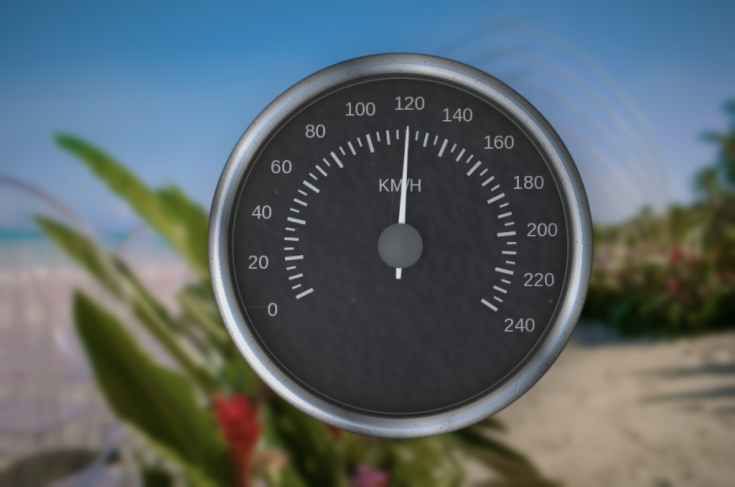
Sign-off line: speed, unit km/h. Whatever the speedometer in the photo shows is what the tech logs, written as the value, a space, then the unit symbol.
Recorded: 120 km/h
